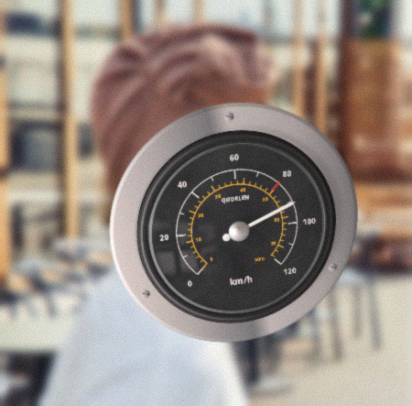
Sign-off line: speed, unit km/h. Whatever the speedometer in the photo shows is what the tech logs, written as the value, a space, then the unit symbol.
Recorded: 90 km/h
